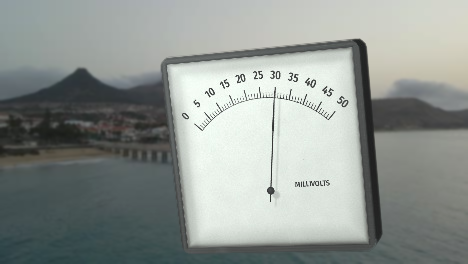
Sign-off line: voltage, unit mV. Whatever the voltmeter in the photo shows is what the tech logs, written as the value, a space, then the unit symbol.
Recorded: 30 mV
